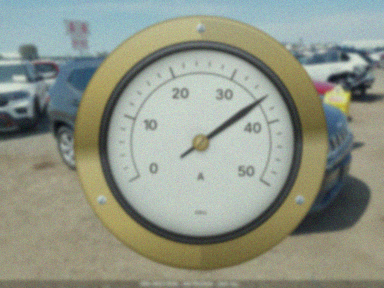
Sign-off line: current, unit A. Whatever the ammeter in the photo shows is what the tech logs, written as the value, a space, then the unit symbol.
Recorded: 36 A
